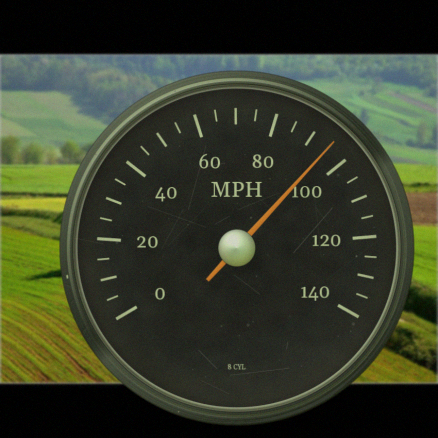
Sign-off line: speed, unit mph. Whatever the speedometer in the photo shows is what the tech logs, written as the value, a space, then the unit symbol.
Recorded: 95 mph
